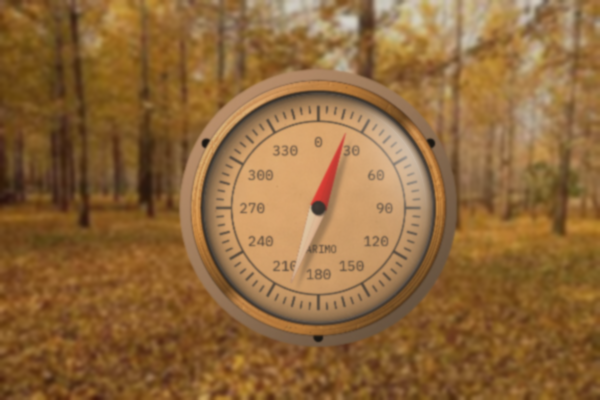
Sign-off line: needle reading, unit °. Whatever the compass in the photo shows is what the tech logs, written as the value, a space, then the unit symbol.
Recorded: 20 °
